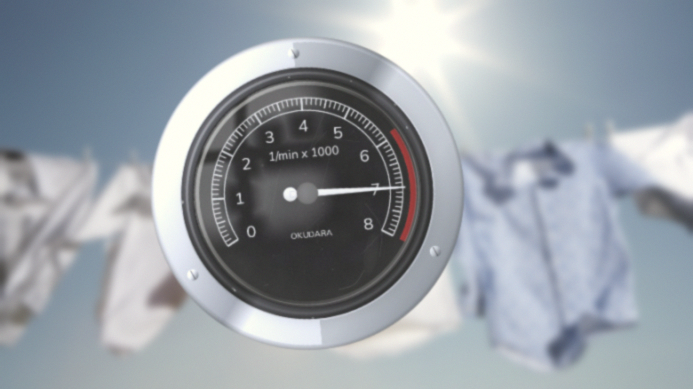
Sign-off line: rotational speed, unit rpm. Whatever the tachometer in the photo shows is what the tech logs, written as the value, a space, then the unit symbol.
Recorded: 7000 rpm
